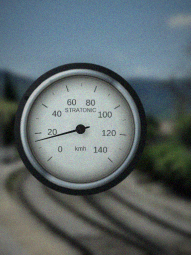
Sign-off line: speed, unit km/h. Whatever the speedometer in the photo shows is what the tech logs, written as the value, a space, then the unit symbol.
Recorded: 15 km/h
